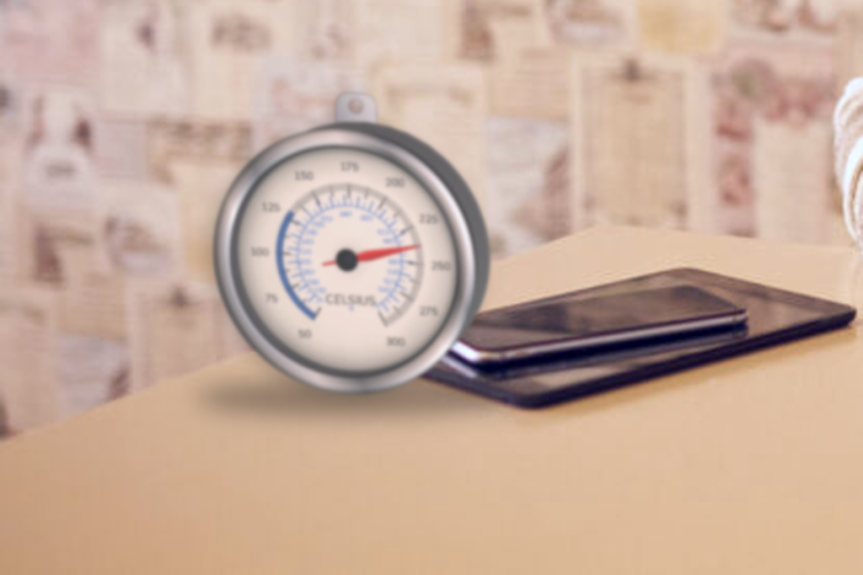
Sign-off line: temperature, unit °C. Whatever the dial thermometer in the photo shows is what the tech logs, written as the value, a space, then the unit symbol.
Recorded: 237.5 °C
